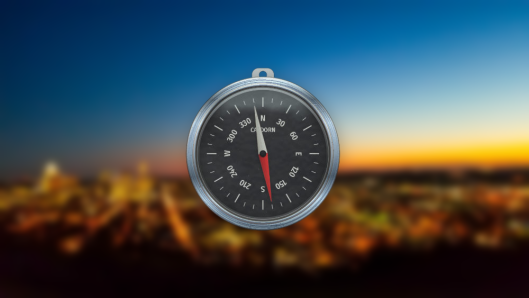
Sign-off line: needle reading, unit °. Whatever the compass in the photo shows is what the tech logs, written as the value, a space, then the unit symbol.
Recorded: 170 °
